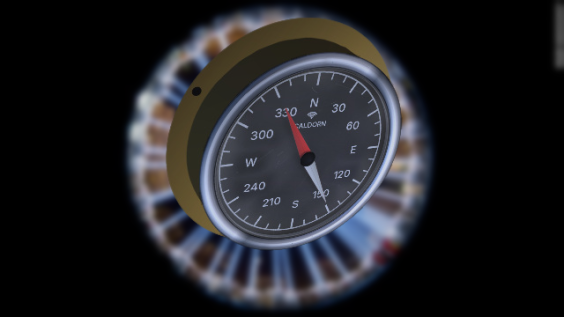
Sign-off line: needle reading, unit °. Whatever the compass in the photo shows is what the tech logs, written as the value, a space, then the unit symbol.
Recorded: 330 °
